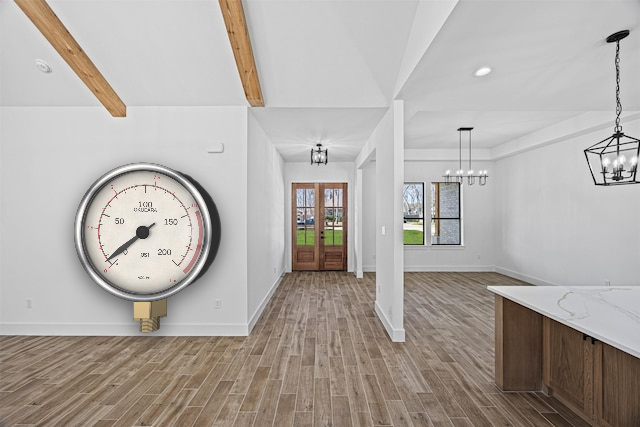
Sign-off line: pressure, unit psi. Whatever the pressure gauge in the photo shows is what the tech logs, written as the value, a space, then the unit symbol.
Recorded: 5 psi
